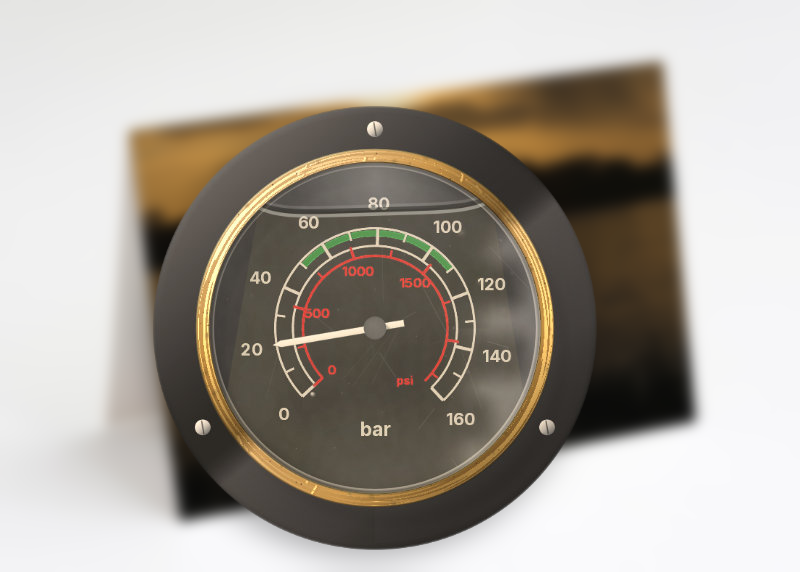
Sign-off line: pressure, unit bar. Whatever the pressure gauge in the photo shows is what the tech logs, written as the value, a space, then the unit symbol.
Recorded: 20 bar
